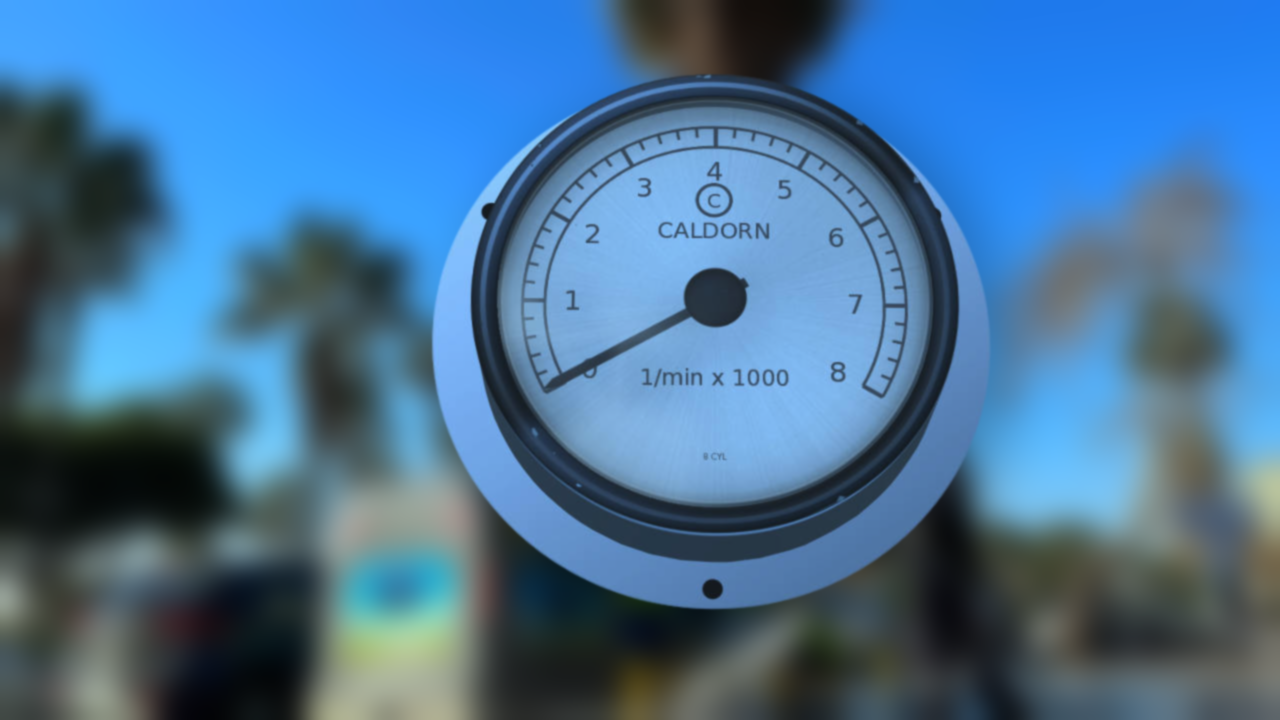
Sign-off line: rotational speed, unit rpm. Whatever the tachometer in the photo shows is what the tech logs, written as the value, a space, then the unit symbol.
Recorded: 0 rpm
